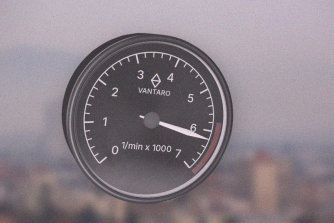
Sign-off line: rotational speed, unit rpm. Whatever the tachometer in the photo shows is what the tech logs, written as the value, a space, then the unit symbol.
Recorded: 6200 rpm
